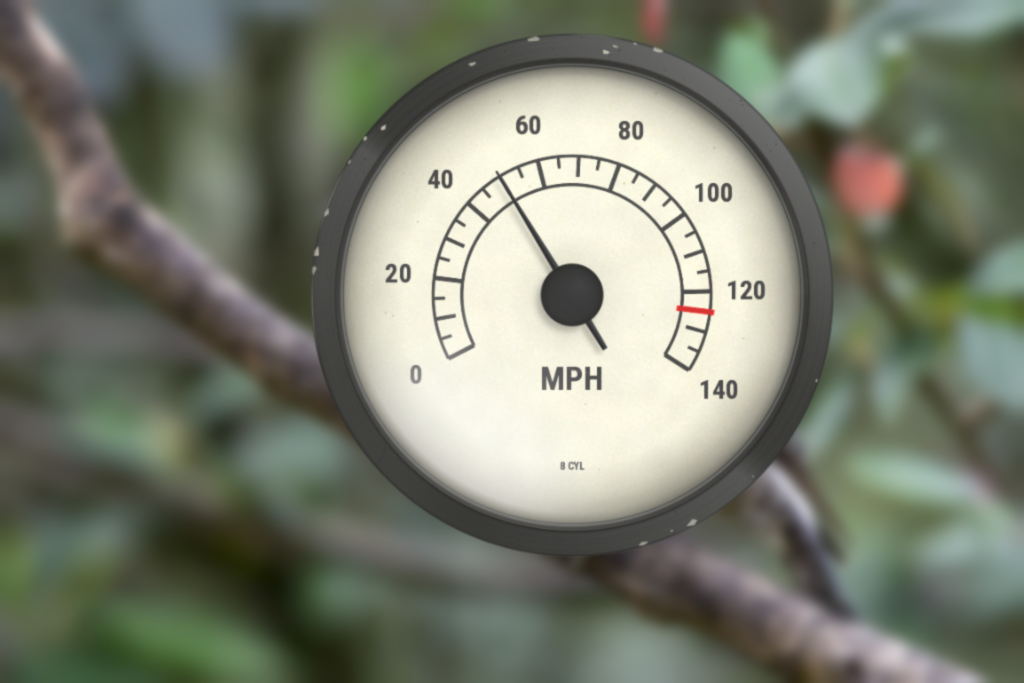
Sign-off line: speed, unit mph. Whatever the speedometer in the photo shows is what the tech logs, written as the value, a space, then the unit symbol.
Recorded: 50 mph
